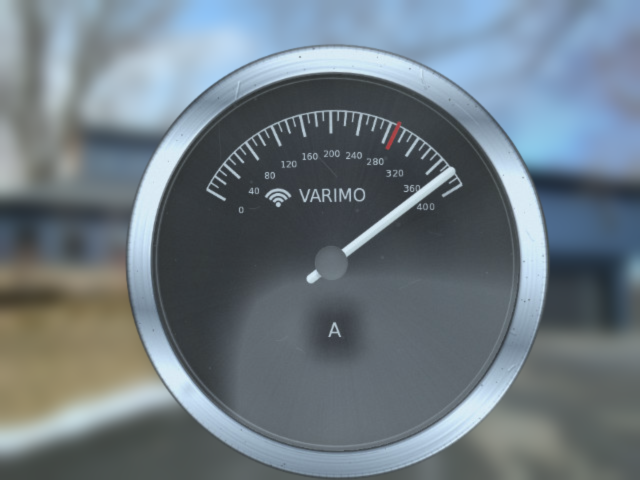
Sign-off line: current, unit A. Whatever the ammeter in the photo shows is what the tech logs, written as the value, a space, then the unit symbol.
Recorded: 380 A
